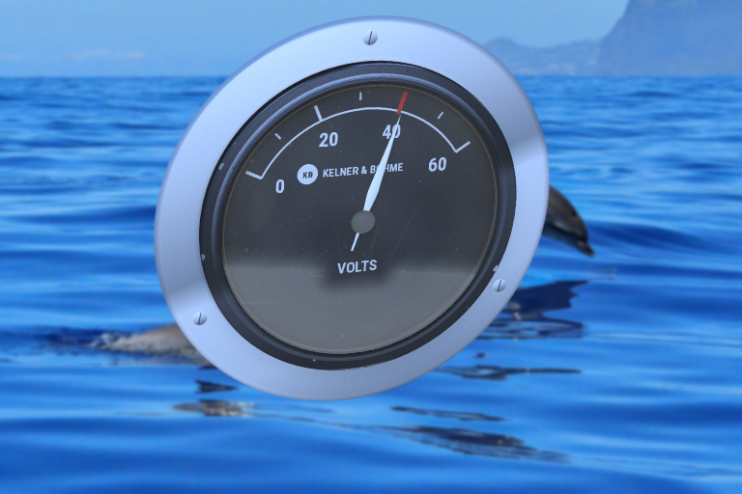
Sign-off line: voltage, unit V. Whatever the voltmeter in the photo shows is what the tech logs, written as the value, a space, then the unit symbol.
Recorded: 40 V
